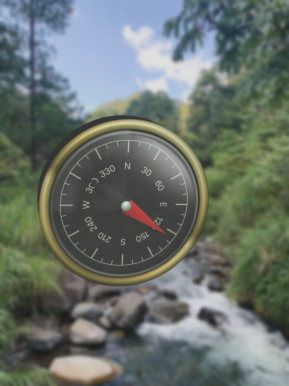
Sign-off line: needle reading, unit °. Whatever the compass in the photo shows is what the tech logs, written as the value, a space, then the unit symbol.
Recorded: 125 °
